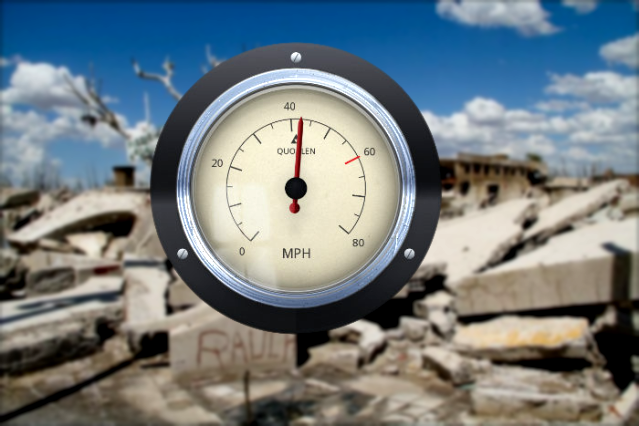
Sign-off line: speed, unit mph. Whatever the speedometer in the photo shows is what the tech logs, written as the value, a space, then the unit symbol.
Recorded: 42.5 mph
